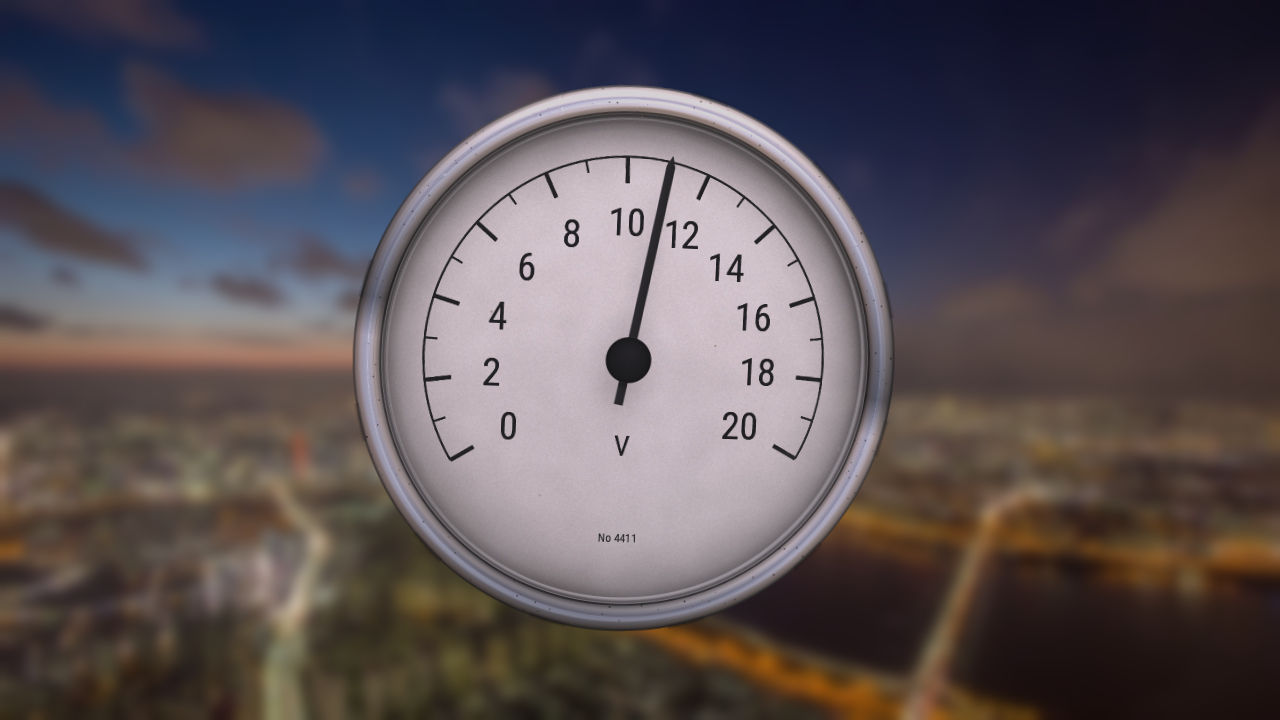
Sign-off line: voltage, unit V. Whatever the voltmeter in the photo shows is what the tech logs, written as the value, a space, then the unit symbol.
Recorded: 11 V
